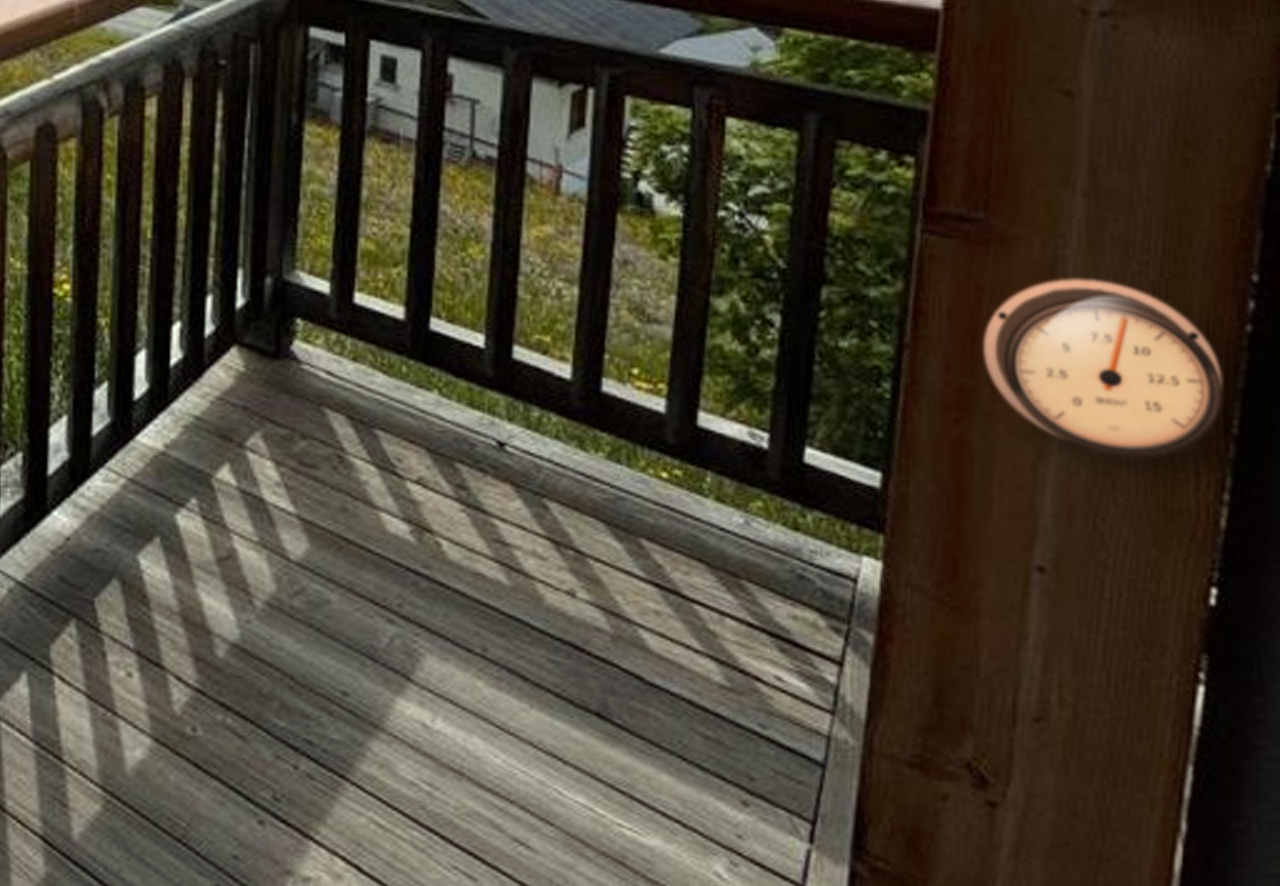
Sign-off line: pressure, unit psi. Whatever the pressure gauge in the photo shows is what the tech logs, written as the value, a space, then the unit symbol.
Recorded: 8.5 psi
